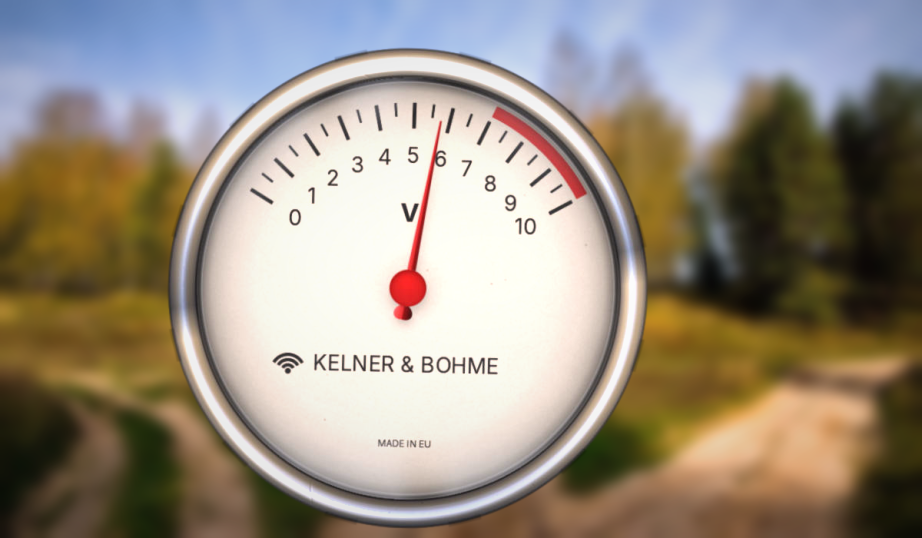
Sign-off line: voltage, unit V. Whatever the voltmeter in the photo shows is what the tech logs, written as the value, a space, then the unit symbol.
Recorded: 5.75 V
